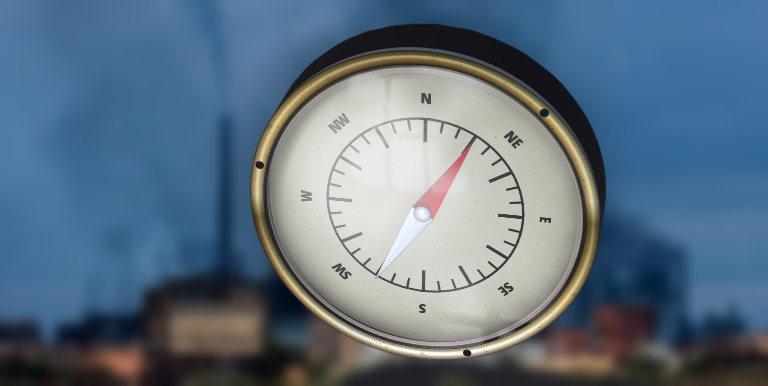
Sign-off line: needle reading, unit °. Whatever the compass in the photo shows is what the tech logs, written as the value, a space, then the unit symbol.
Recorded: 30 °
